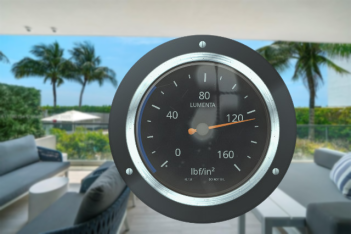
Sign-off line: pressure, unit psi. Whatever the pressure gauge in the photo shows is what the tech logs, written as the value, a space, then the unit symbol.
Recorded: 125 psi
